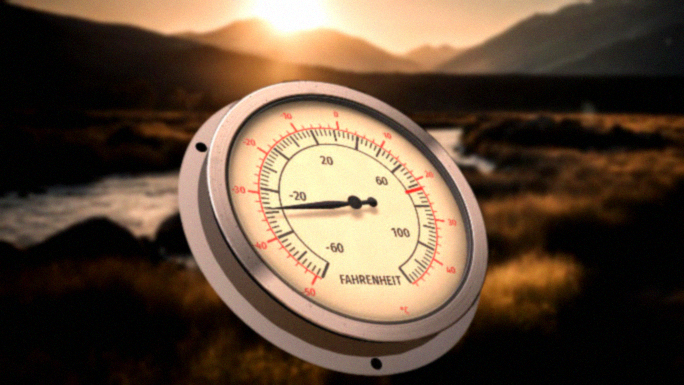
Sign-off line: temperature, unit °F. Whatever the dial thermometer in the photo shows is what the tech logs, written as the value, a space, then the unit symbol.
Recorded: -30 °F
